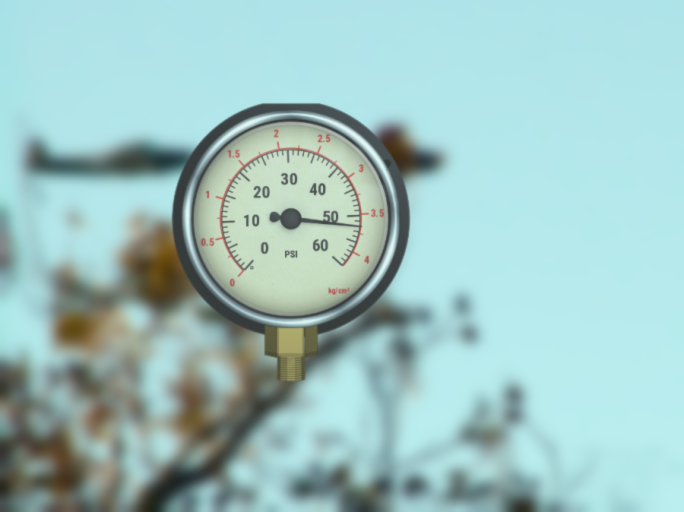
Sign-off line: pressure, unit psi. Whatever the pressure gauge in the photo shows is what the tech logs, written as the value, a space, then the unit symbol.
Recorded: 52 psi
